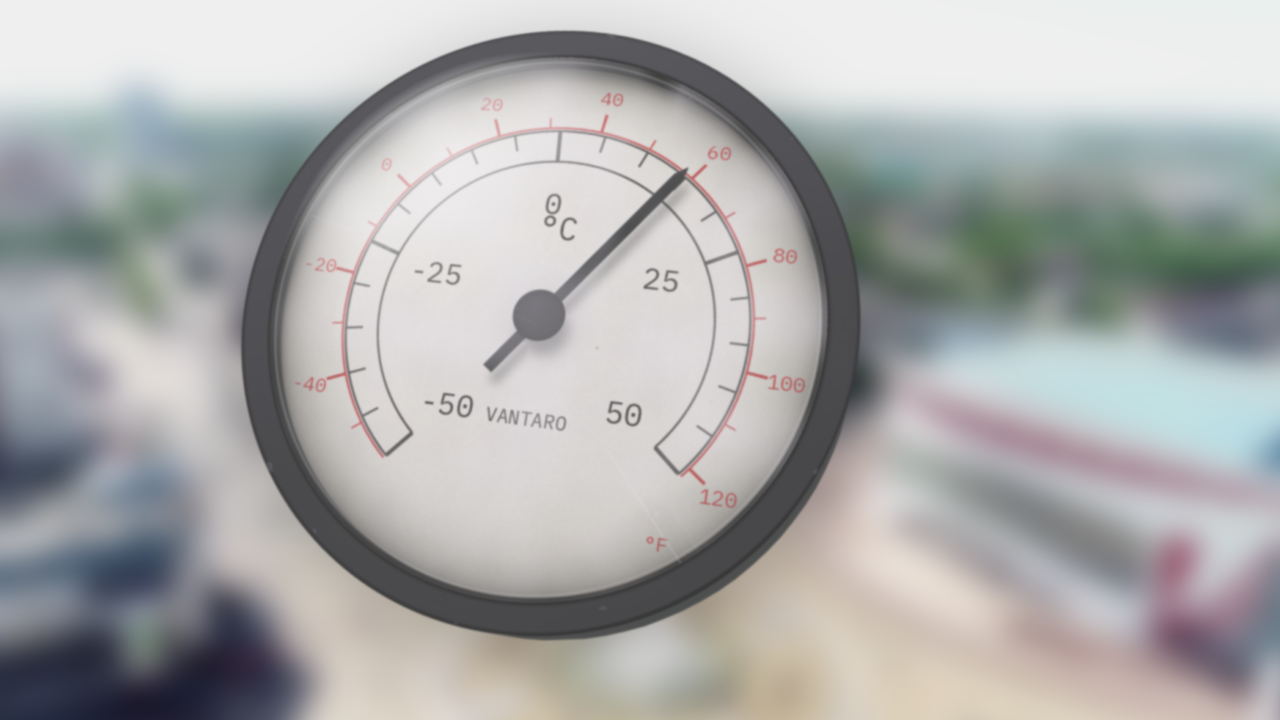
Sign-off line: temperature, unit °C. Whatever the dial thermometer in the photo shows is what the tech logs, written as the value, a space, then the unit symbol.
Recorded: 15 °C
